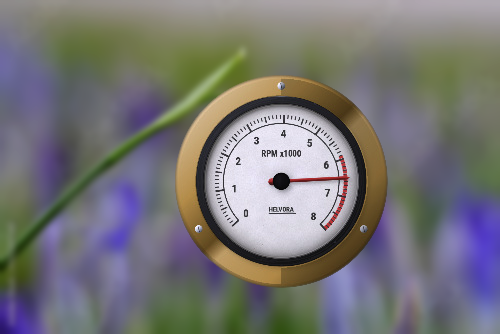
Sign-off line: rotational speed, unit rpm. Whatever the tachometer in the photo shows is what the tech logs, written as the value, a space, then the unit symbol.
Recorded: 6500 rpm
